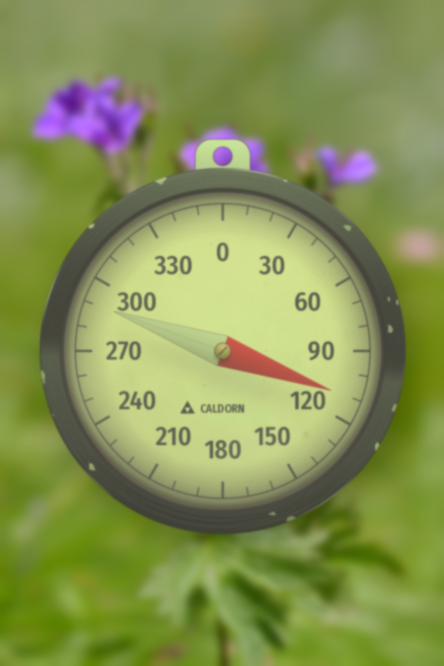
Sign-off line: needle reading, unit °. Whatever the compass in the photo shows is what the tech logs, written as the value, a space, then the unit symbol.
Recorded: 110 °
